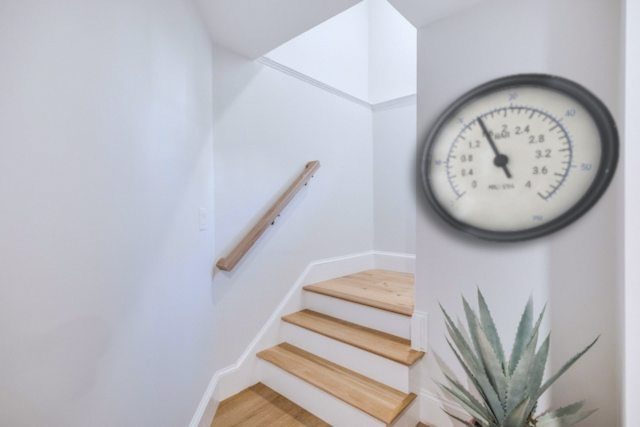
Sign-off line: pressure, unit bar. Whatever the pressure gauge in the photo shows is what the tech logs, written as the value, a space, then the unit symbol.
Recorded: 1.6 bar
